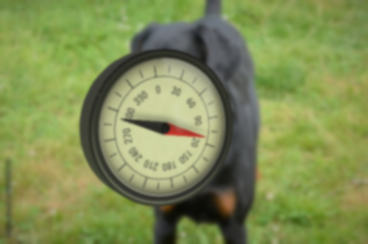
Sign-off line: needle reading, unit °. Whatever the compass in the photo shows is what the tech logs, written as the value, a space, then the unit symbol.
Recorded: 112.5 °
